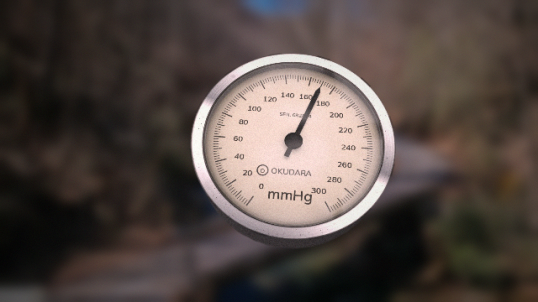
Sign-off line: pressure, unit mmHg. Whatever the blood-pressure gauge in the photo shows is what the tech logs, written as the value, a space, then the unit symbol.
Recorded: 170 mmHg
